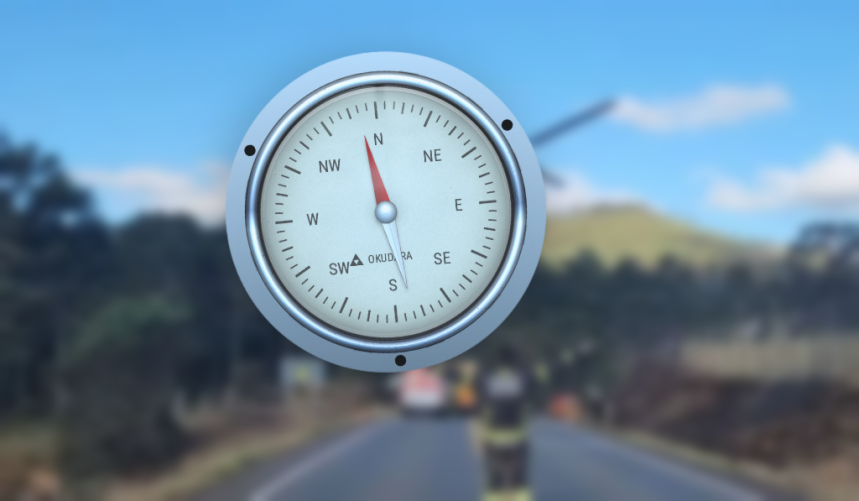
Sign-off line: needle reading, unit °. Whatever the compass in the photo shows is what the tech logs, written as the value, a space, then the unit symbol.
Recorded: 350 °
